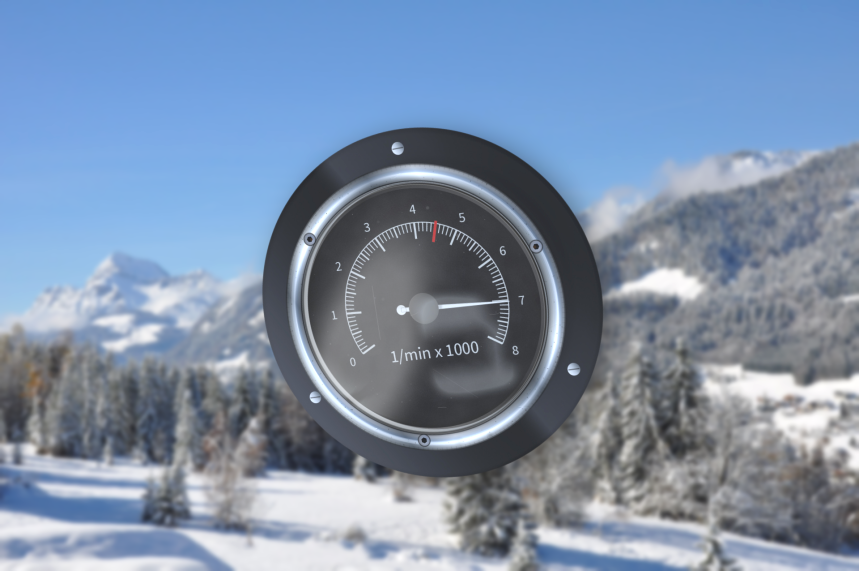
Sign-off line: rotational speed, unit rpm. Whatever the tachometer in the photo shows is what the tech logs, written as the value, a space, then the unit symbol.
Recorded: 7000 rpm
